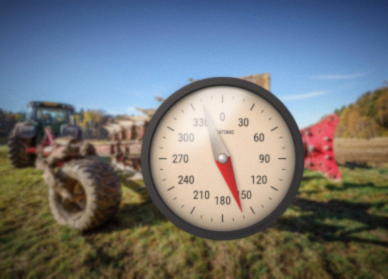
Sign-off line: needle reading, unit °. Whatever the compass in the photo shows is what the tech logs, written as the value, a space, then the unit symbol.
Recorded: 160 °
